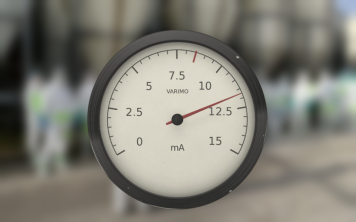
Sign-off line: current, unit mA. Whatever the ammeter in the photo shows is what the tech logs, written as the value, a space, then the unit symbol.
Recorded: 11.75 mA
